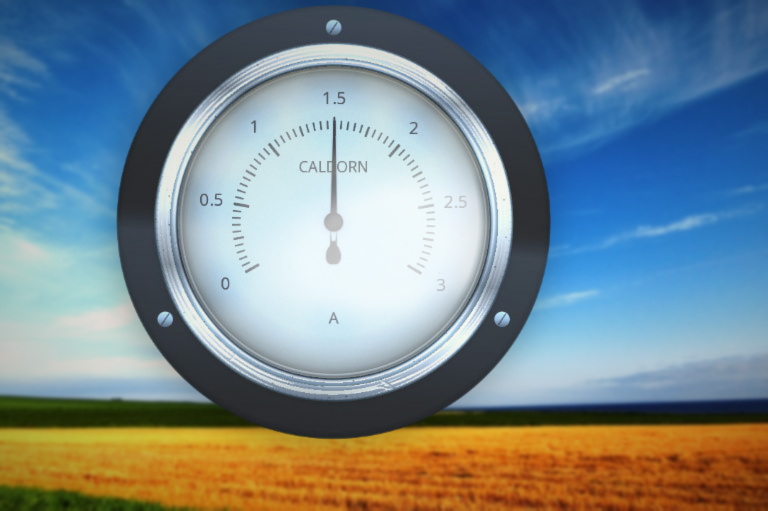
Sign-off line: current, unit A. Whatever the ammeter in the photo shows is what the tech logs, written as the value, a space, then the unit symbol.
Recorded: 1.5 A
